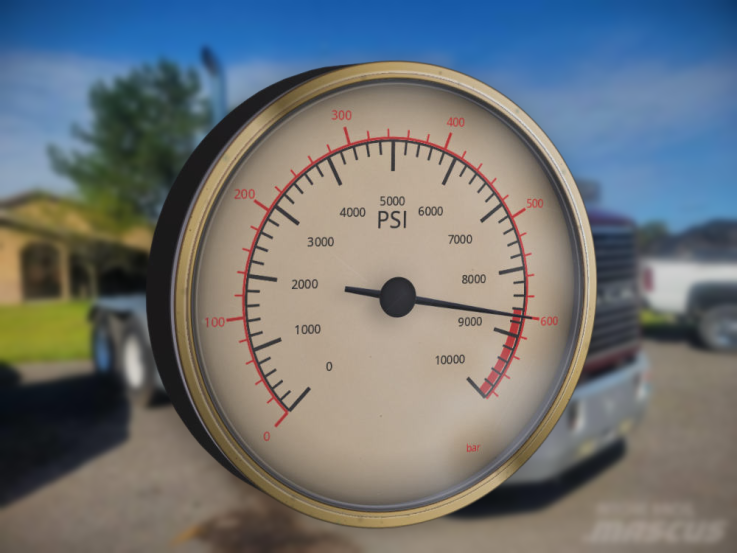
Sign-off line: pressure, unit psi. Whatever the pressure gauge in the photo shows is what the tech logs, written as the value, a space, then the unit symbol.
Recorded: 8700 psi
